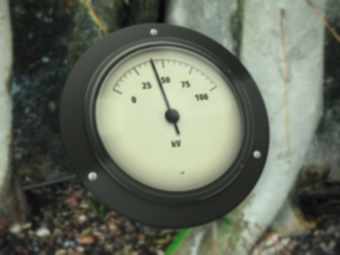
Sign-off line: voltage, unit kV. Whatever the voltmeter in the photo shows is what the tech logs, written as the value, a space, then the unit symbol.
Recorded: 40 kV
